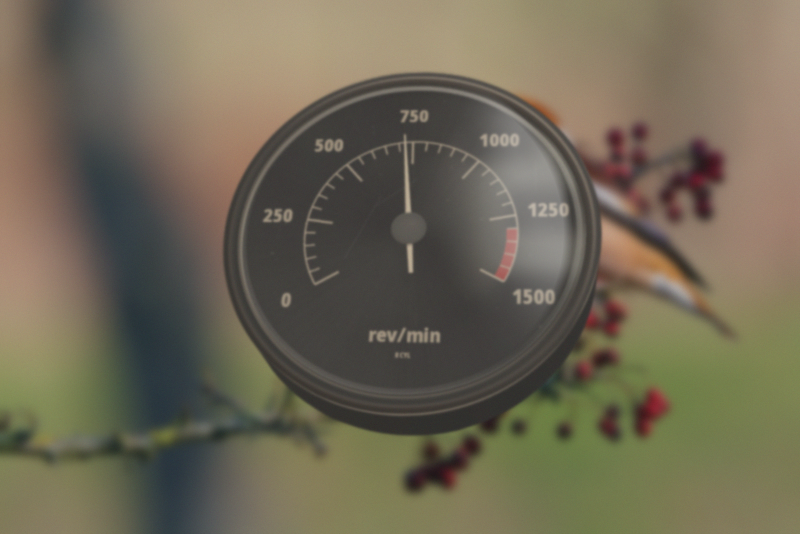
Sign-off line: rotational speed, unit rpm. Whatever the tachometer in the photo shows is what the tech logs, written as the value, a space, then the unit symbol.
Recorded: 725 rpm
